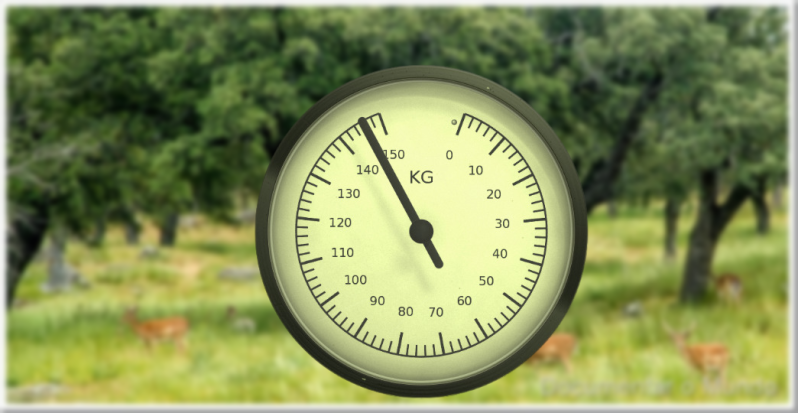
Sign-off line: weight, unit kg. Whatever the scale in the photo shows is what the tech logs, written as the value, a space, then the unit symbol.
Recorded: 146 kg
